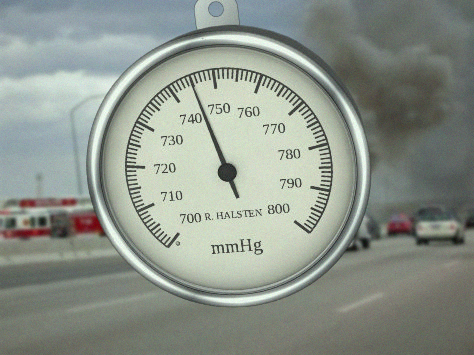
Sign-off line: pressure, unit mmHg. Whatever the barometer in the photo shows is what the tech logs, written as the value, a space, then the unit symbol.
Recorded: 745 mmHg
